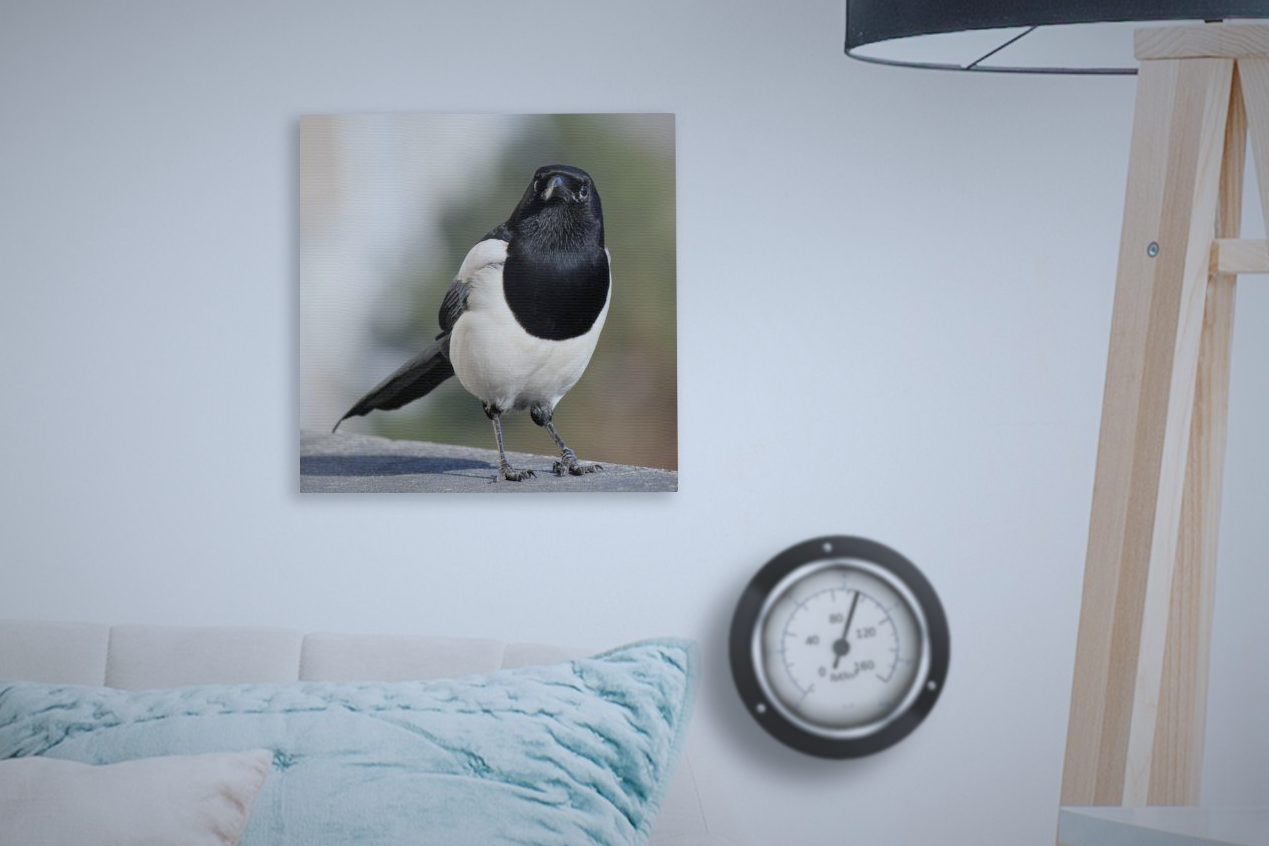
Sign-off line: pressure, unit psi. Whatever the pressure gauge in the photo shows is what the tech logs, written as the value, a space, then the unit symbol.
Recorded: 95 psi
